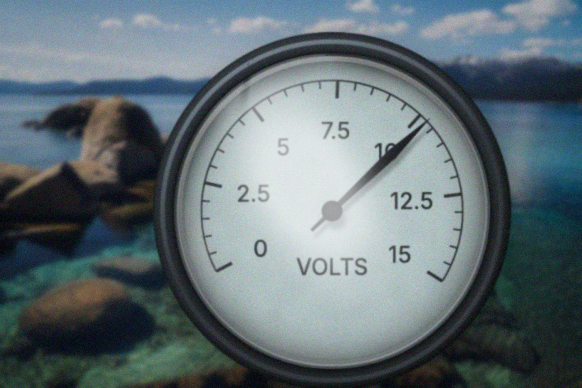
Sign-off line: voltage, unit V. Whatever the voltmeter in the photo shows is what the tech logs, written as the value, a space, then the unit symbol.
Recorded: 10.25 V
